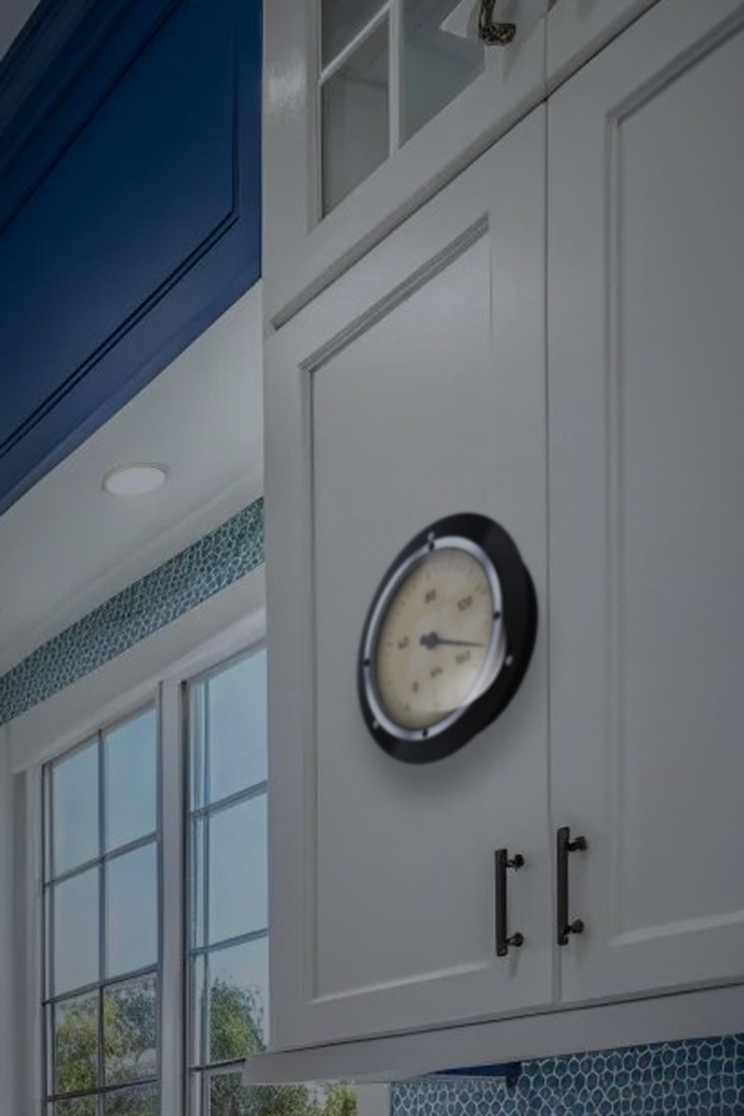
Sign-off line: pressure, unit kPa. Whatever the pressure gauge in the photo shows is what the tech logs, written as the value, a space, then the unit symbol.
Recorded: 150 kPa
